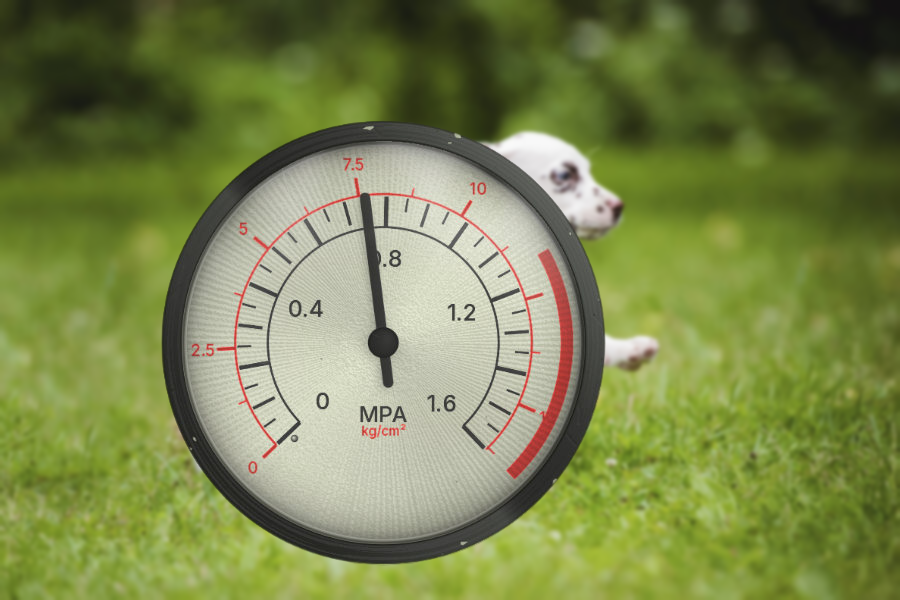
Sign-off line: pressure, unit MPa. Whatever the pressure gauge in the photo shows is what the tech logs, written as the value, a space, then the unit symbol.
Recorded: 0.75 MPa
